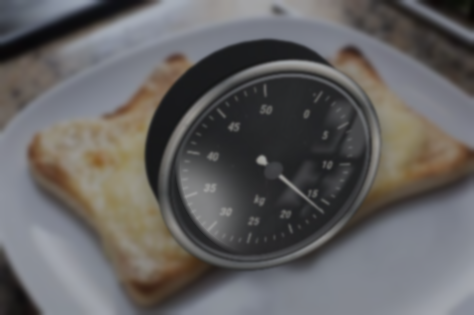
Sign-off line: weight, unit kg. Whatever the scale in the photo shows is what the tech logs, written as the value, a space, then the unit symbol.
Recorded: 16 kg
